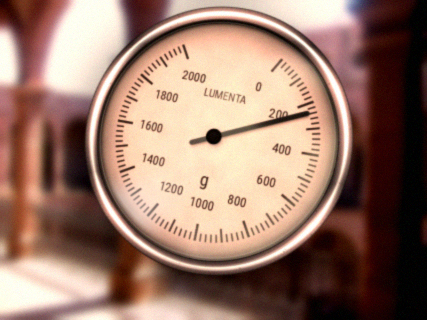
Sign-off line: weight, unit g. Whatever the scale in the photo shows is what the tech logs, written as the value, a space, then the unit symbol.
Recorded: 240 g
